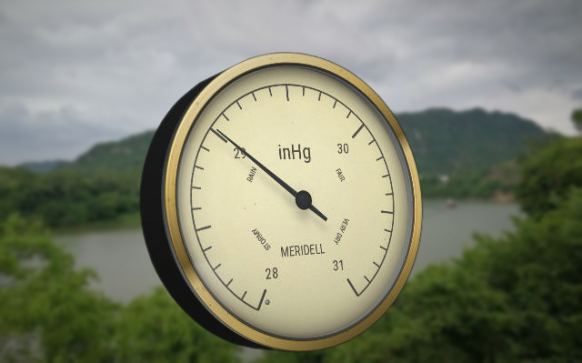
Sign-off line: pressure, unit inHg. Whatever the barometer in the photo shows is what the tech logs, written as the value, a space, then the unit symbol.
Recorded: 29 inHg
